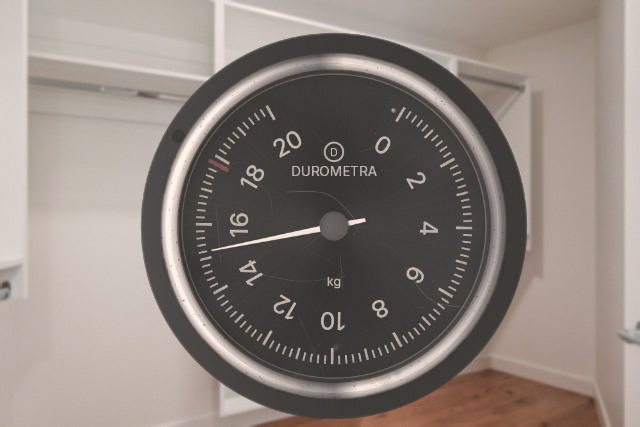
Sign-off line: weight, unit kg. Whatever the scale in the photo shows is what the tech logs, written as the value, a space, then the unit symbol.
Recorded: 15.2 kg
